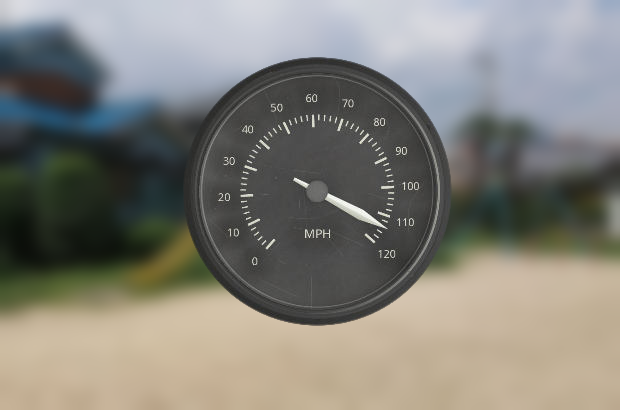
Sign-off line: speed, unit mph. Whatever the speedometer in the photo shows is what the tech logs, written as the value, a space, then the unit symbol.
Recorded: 114 mph
